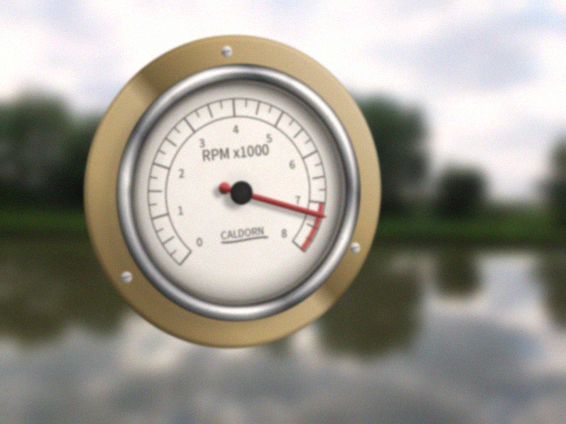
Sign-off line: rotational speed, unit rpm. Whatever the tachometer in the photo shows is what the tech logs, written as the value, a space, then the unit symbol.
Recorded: 7250 rpm
